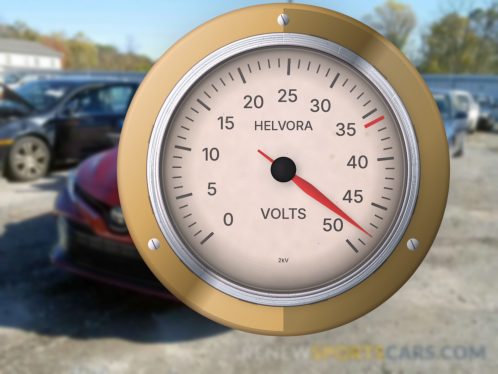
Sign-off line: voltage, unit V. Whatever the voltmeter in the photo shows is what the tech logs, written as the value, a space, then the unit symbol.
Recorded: 48 V
